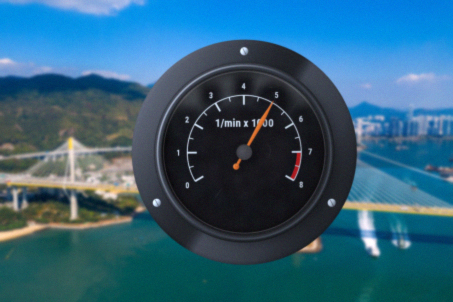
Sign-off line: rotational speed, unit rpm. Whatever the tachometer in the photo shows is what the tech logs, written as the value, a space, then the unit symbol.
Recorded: 5000 rpm
